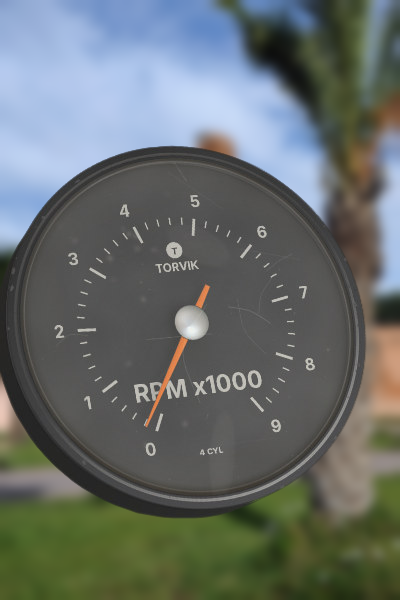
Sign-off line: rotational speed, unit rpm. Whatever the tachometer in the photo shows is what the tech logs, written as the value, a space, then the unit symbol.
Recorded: 200 rpm
